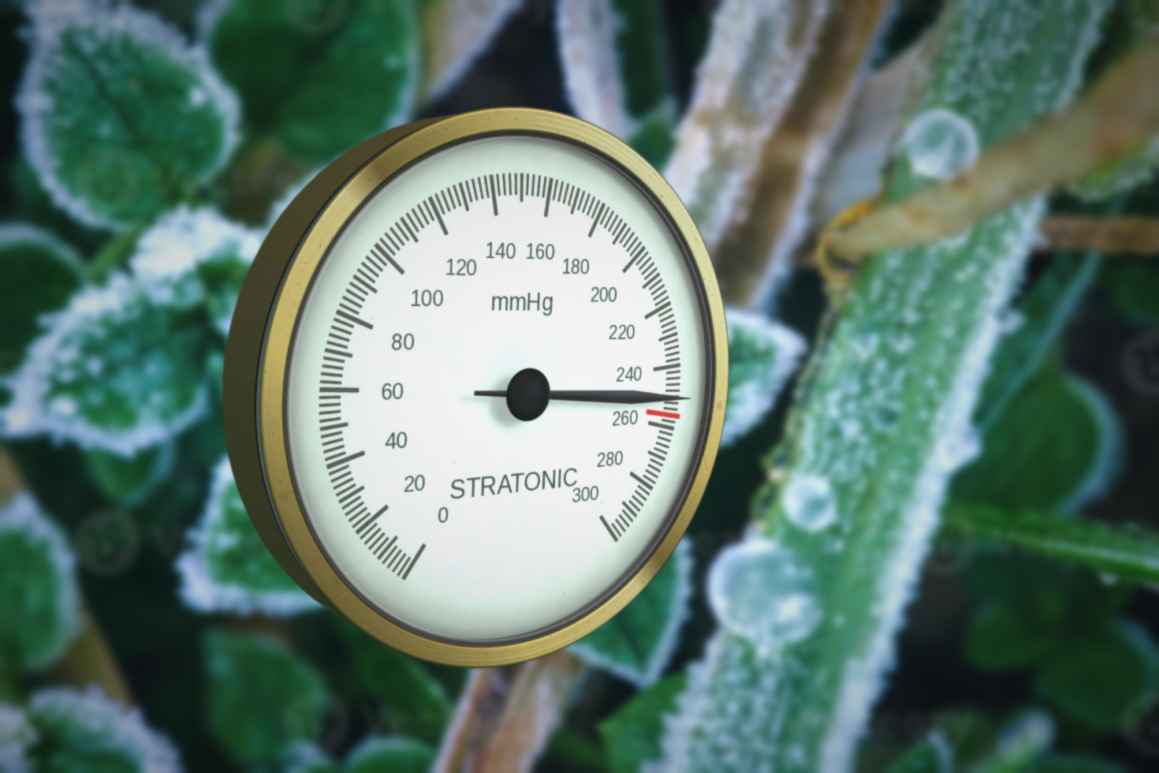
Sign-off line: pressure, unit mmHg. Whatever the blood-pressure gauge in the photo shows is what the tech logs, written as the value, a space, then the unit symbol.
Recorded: 250 mmHg
